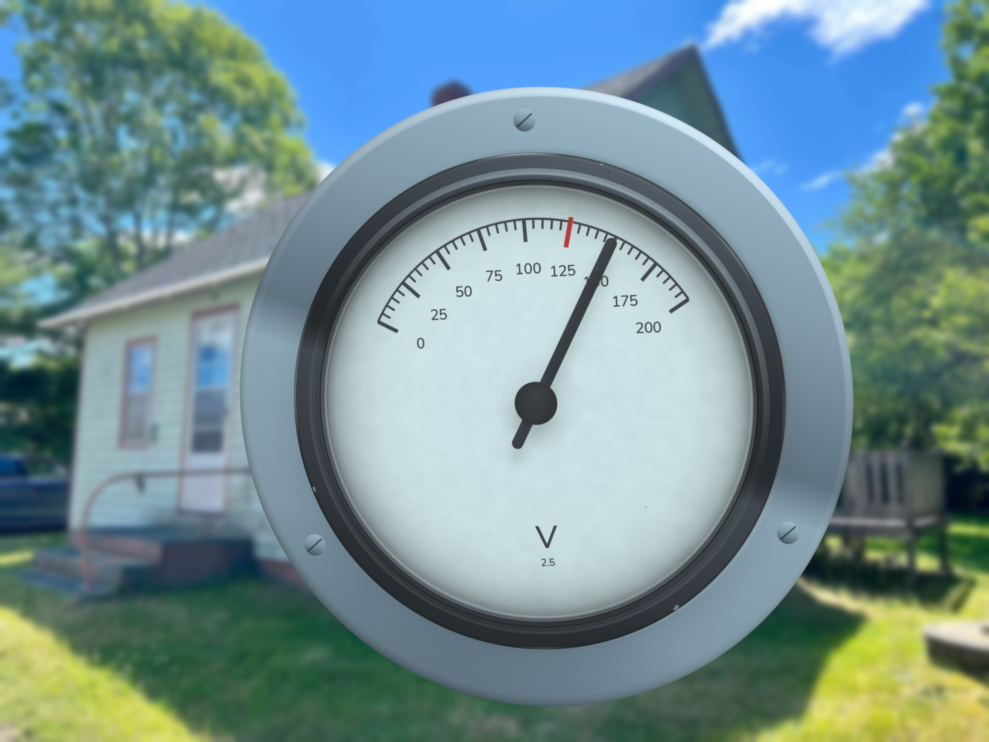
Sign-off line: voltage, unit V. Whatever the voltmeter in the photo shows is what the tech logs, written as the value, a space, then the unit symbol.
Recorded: 150 V
